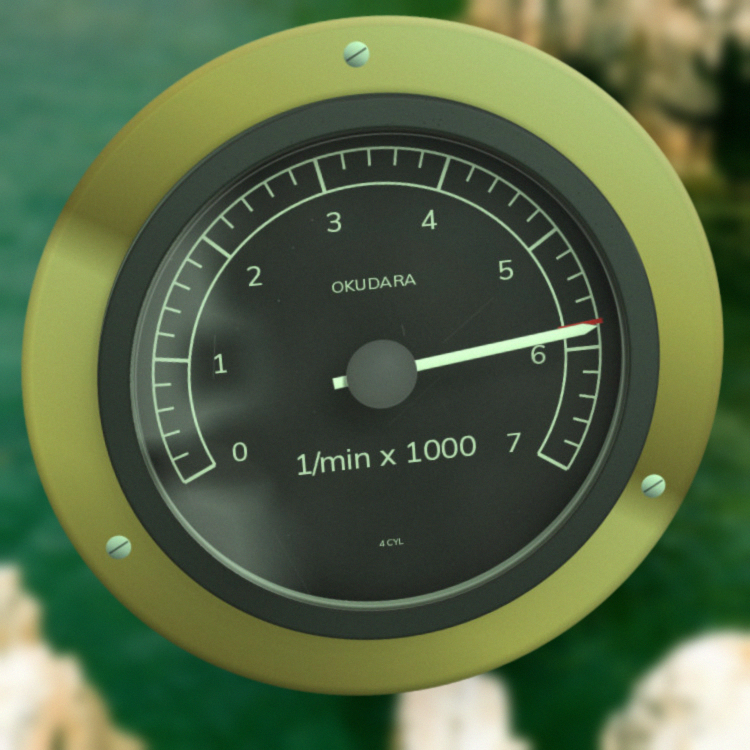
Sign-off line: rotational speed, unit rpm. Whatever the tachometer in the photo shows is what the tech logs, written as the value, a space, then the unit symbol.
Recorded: 5800 rpm
